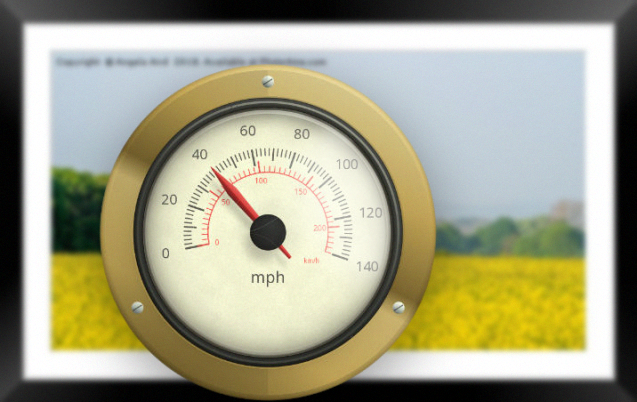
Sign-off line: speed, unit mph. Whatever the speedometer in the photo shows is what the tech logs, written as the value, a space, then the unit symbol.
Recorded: 40 mph
